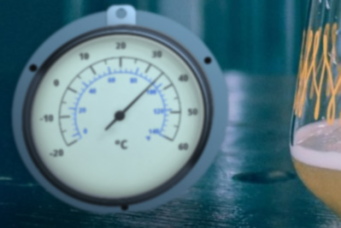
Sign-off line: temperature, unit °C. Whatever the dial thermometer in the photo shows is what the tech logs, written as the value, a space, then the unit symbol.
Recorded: 35 °C
